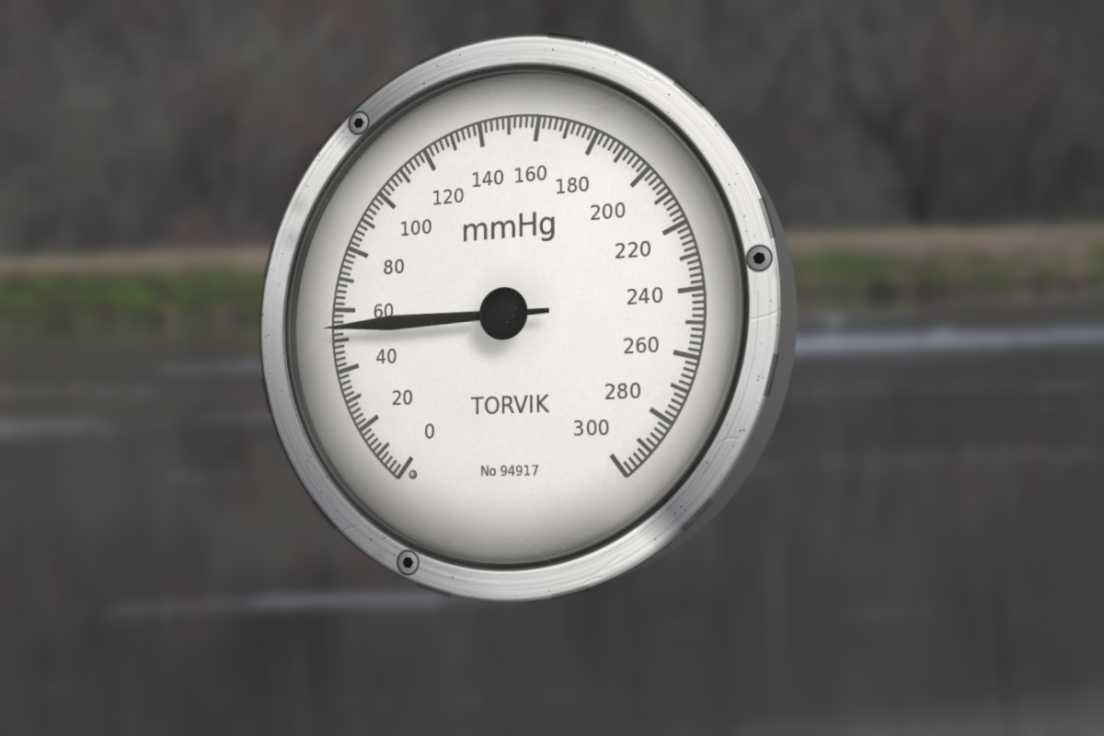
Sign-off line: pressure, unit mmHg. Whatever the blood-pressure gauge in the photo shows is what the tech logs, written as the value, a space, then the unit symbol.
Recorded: 54 mmHg
